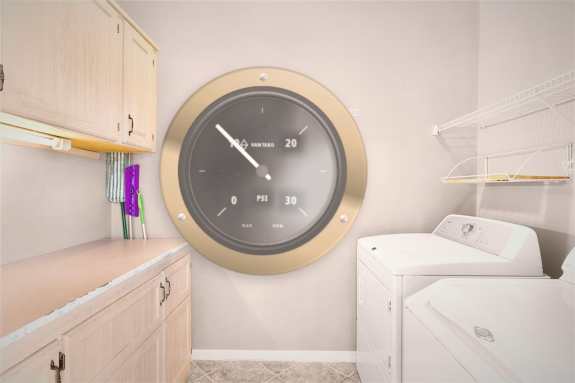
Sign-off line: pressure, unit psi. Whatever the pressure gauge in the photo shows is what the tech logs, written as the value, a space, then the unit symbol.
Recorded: 10 psi
